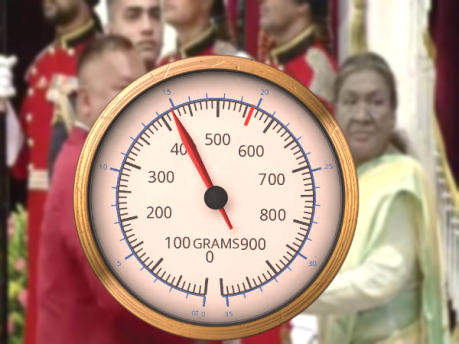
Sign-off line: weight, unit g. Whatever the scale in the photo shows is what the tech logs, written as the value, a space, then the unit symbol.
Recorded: 420 g
